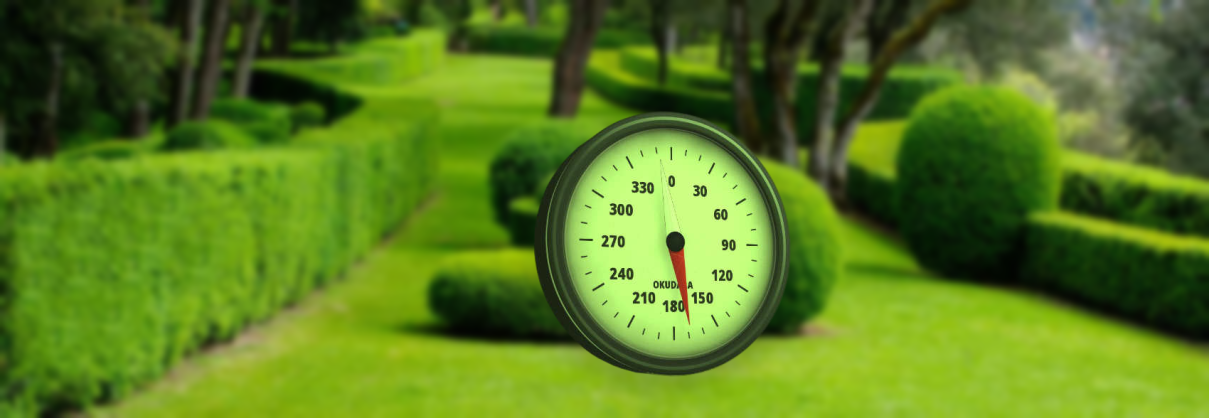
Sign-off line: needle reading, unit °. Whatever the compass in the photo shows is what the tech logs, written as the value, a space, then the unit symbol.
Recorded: 170 °
